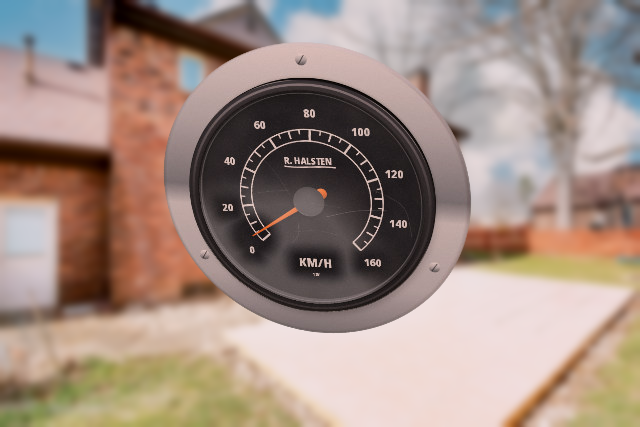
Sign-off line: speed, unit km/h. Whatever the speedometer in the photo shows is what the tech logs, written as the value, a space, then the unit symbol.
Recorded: 5 km/h
